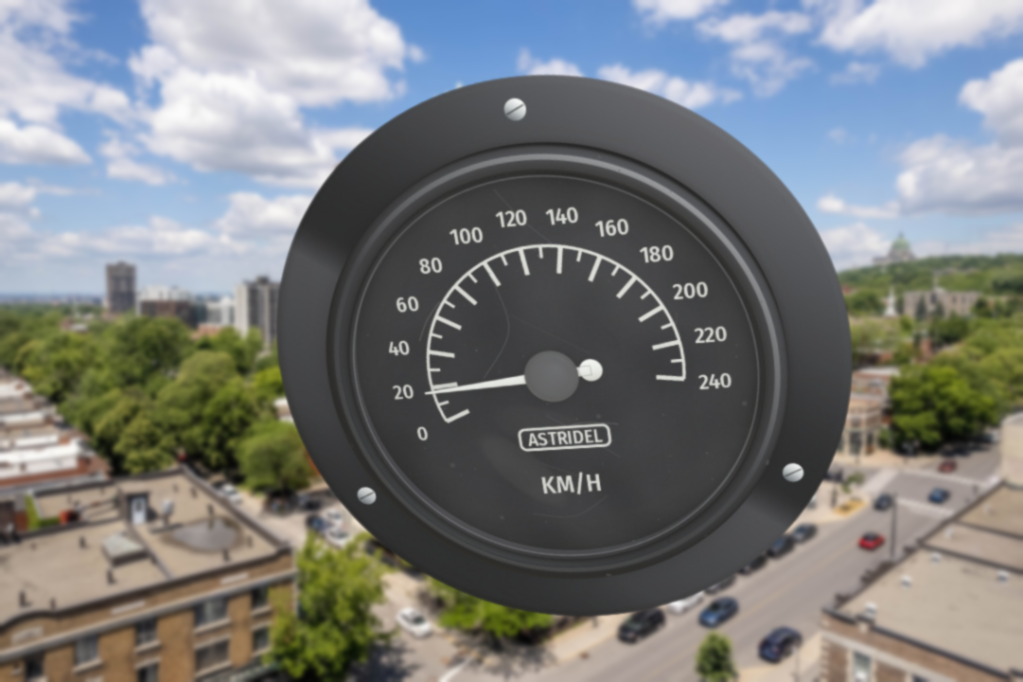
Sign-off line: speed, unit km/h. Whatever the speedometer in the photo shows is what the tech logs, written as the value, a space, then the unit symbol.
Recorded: 20 km/h
